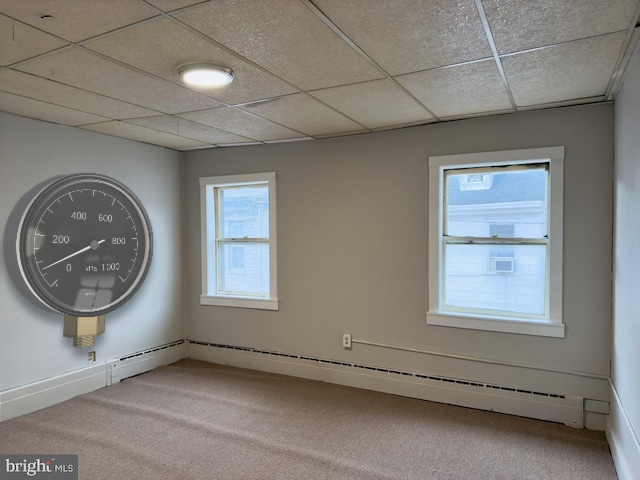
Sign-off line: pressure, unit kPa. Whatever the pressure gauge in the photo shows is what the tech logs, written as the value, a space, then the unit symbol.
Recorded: 75 kPa
